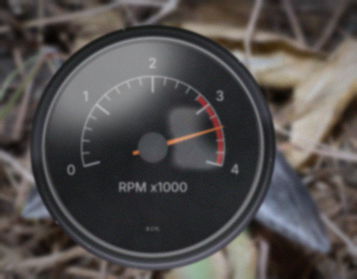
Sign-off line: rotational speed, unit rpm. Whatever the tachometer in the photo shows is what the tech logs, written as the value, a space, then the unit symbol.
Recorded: 3400 rpm
